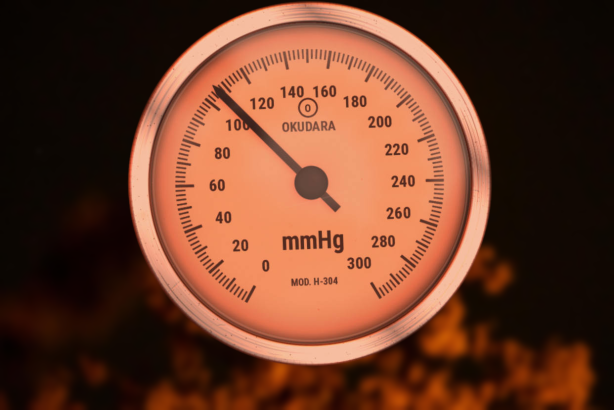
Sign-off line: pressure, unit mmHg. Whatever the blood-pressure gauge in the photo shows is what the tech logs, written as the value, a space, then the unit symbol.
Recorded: 106 mmHg
